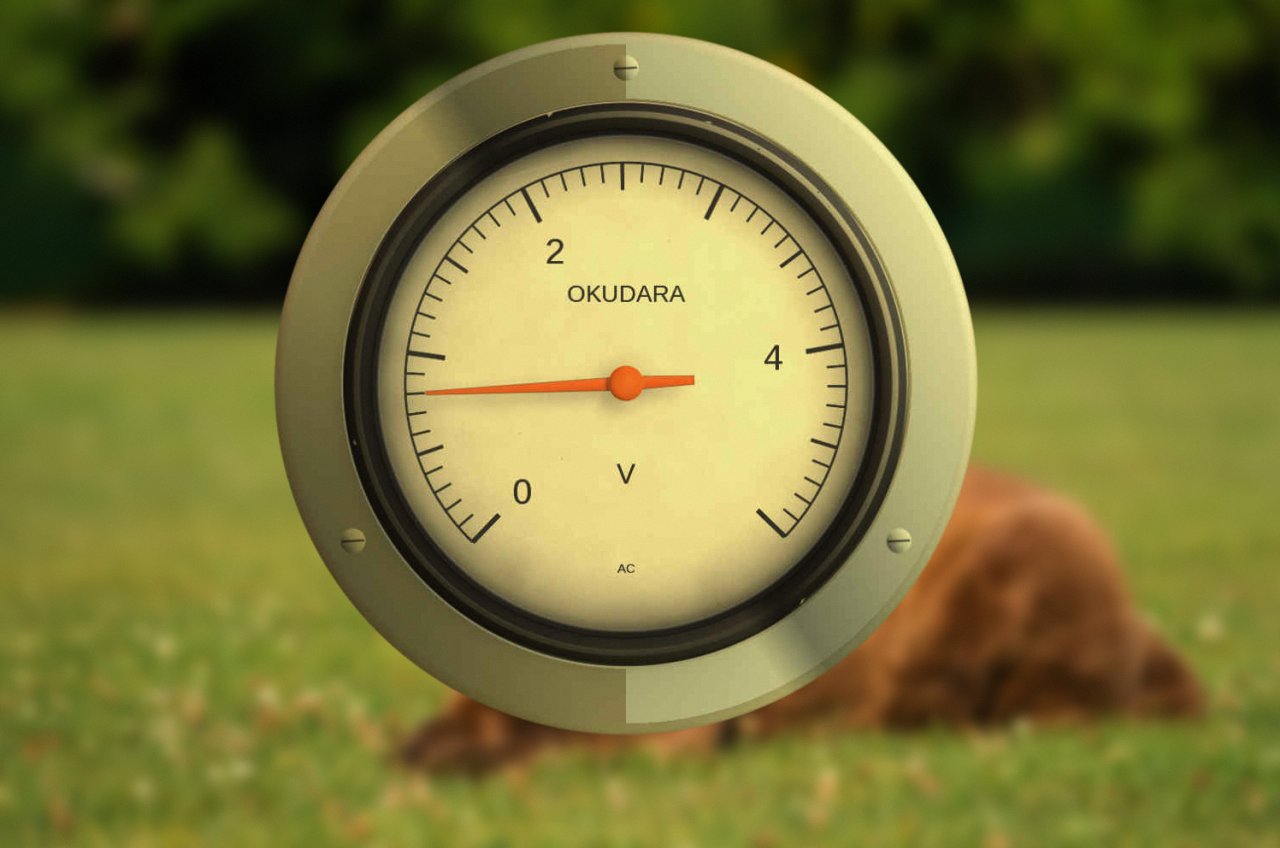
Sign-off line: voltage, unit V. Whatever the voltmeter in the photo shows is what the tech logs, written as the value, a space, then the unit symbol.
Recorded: 0.8 V
